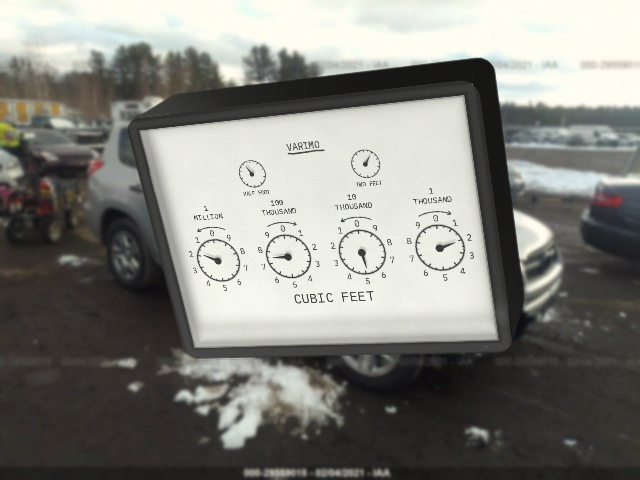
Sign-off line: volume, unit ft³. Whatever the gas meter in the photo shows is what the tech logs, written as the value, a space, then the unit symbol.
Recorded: 175200 ft³
